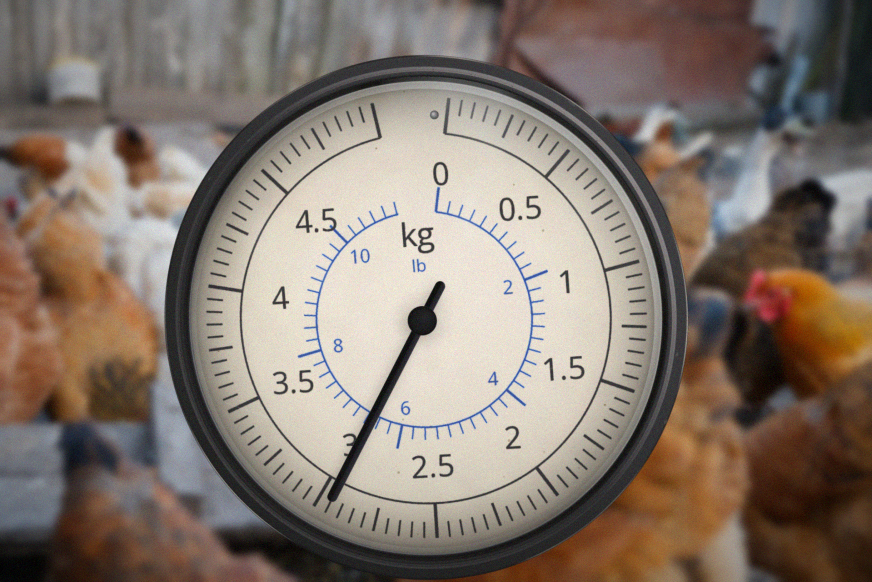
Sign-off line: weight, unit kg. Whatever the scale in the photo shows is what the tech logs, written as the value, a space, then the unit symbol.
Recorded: 2.95 kg
